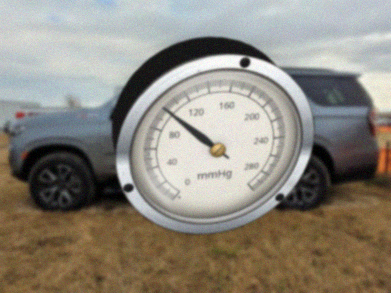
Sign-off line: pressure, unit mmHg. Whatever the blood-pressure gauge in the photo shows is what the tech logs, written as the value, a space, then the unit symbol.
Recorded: 100 mmHg
